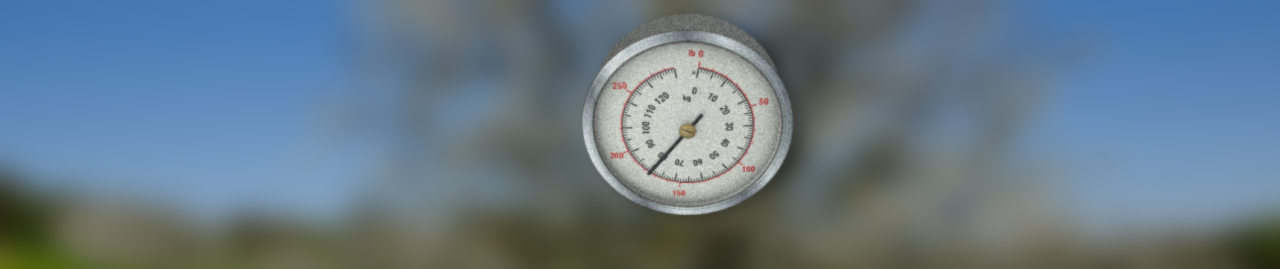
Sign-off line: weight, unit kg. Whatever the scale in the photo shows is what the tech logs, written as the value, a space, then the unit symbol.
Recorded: 80 kg
